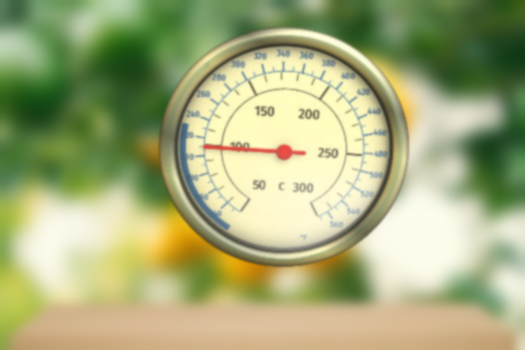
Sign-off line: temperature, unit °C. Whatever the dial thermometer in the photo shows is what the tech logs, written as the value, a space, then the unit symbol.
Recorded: 100 °C
